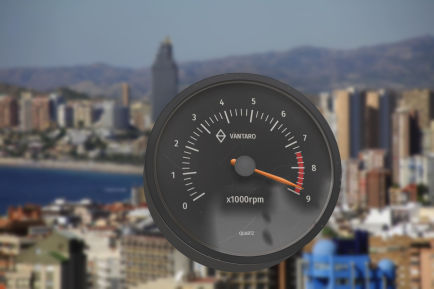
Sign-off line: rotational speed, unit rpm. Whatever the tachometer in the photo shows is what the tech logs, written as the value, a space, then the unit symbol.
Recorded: 8800 rpm
